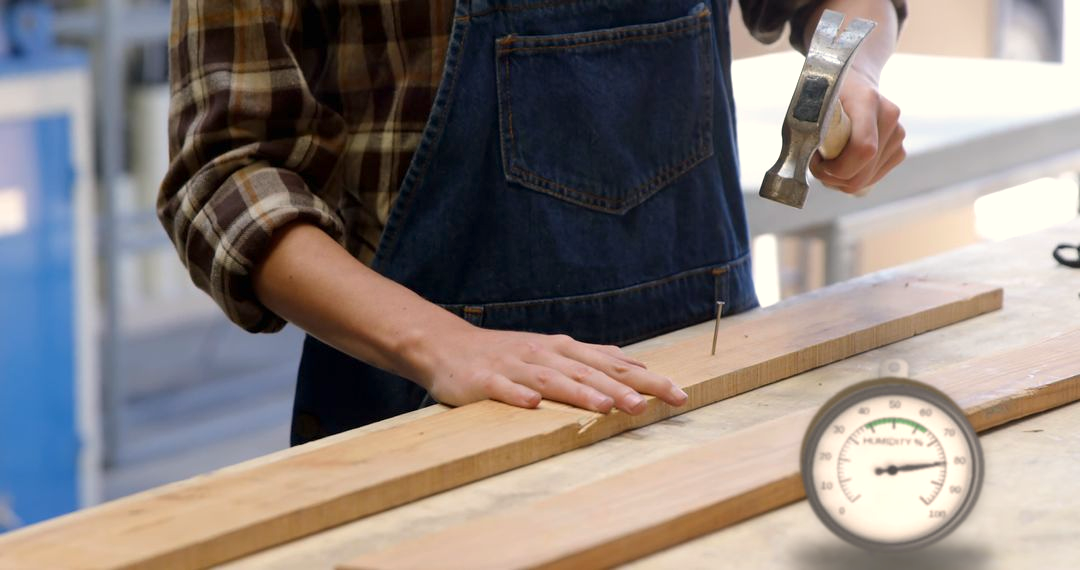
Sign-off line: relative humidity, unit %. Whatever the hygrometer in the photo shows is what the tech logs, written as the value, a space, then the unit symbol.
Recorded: 80 %
